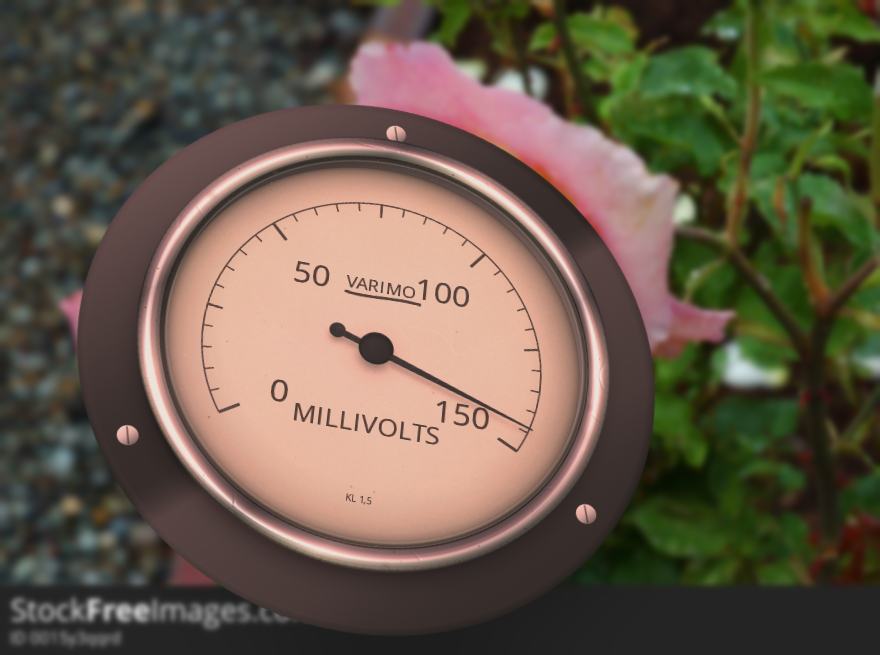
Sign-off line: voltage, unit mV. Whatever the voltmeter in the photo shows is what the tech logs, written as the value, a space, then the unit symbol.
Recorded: 145 mV
